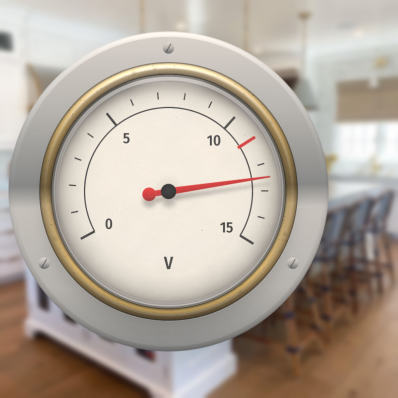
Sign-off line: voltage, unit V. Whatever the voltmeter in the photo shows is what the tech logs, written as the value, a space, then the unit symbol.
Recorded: 12.5 V
